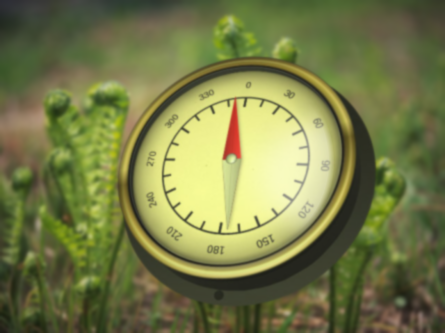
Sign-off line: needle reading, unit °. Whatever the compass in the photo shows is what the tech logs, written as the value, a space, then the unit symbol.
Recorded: 352.5 °
